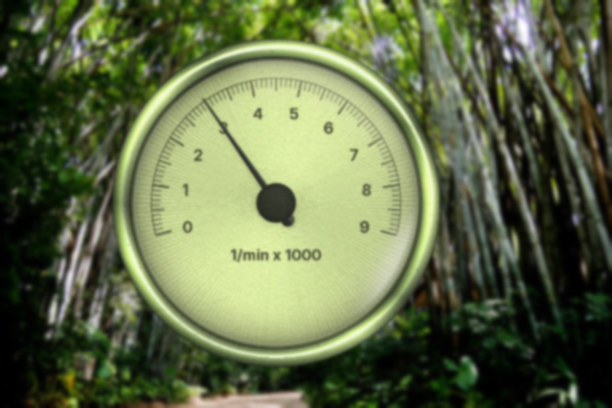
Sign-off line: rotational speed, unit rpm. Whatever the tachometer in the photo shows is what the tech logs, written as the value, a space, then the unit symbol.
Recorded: 3000 rpm
